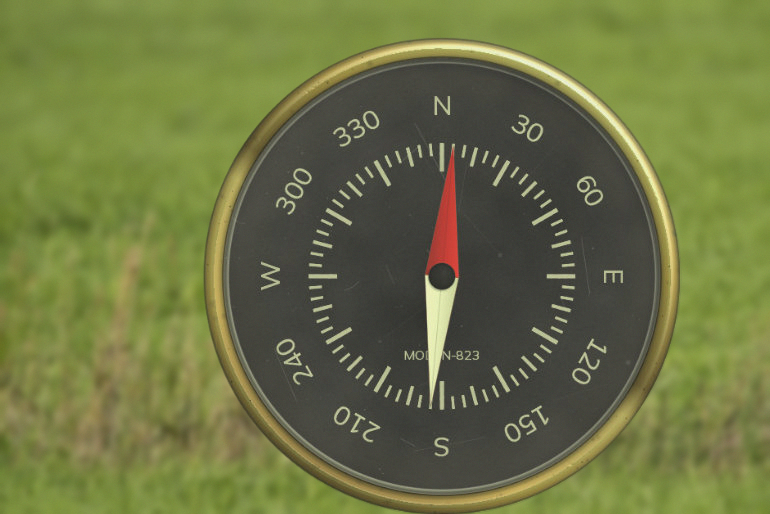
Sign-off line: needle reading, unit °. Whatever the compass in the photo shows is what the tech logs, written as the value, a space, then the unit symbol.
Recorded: 5 °
